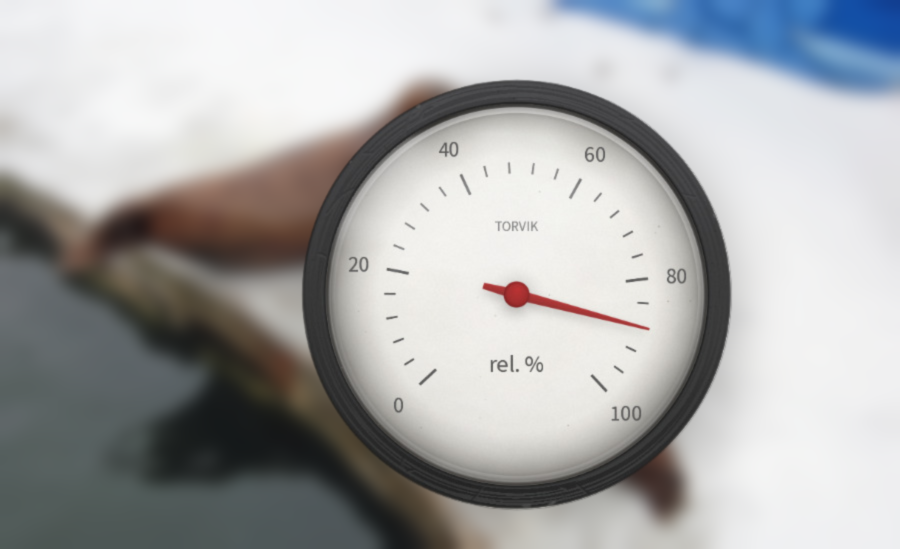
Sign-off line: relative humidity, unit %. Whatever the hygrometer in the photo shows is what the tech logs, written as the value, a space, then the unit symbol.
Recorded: 88 %
